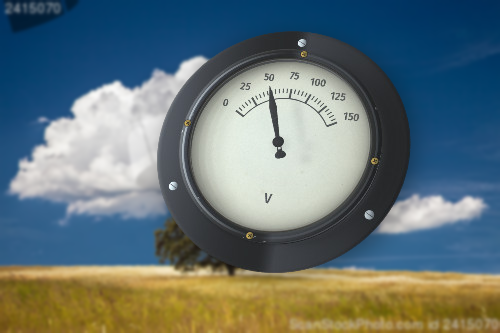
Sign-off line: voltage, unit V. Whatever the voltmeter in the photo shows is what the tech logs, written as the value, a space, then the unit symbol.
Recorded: 50 V
